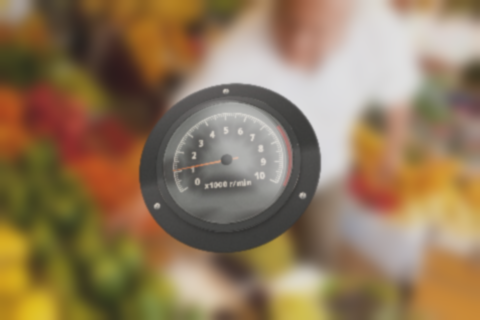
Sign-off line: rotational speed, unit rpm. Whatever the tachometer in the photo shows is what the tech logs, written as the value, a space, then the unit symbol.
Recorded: 1000 rpm
